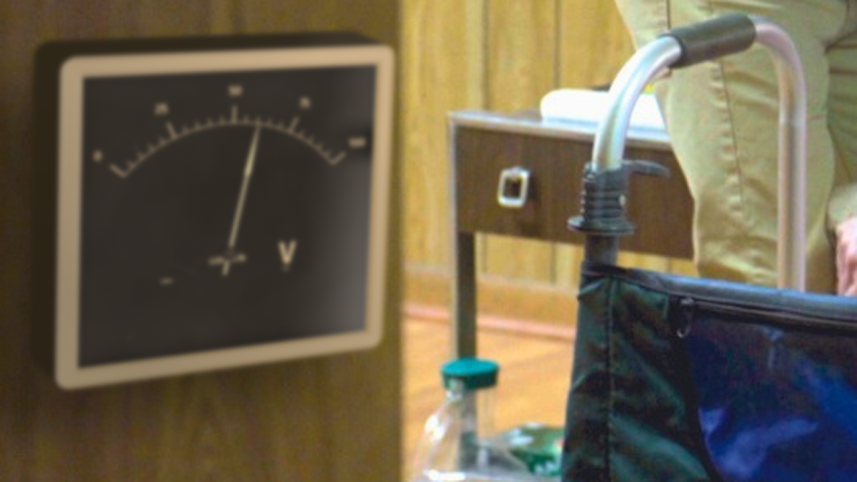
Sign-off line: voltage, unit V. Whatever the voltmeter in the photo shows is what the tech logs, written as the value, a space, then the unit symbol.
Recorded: 60 V
